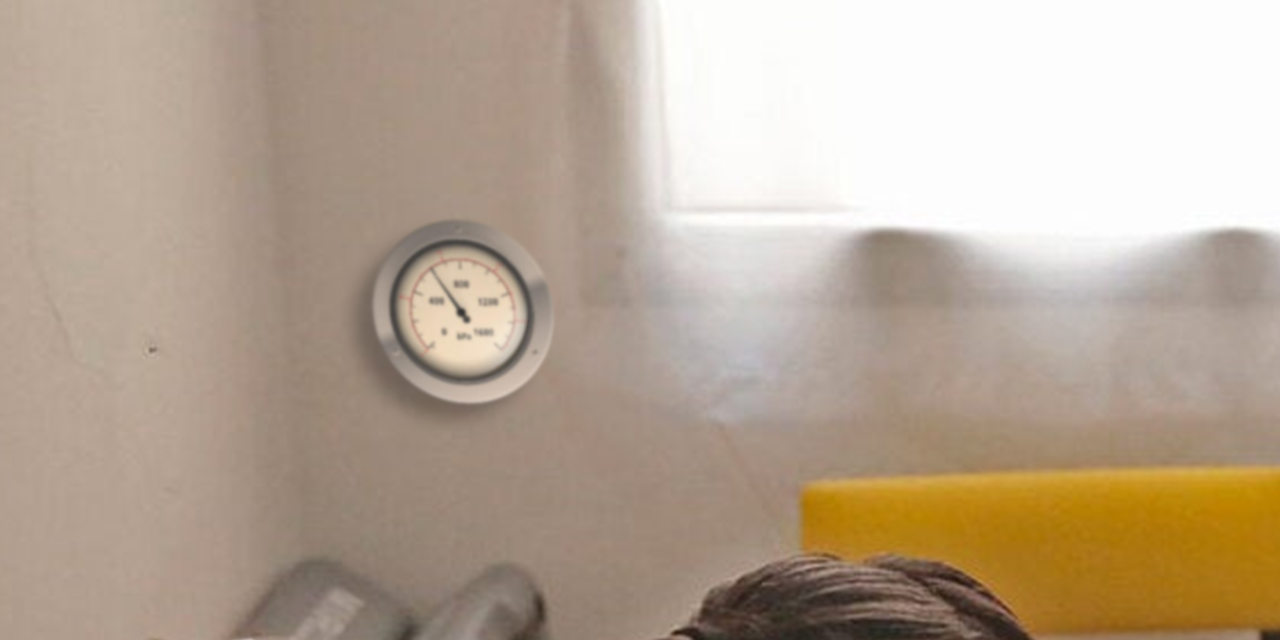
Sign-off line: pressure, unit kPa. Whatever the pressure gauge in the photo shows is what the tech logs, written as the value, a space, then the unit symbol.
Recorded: 600 kPa
